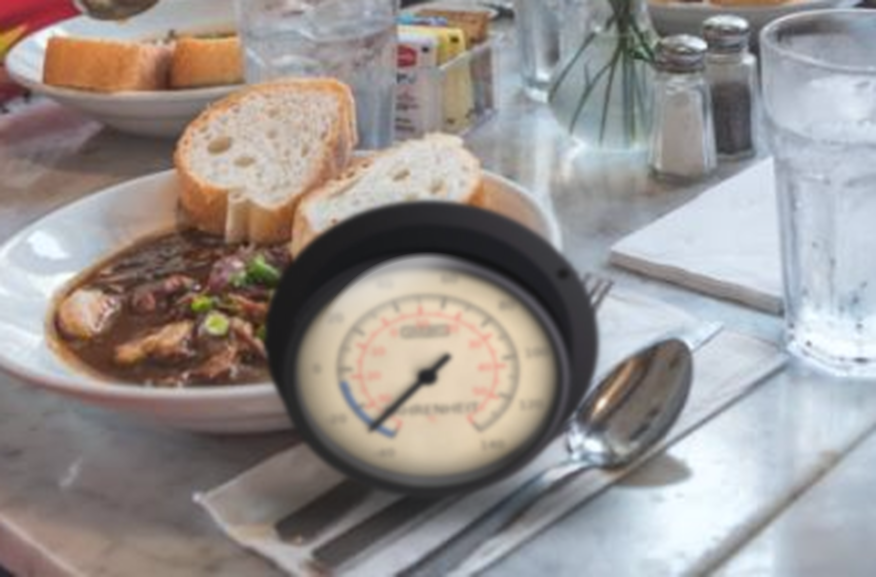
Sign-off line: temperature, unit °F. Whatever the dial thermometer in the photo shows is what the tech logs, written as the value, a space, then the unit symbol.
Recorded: -30 °F
